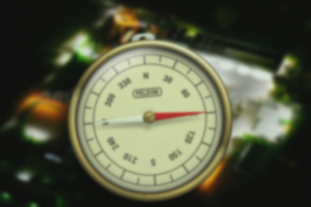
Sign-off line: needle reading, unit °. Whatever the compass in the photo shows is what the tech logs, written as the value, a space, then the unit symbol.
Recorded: 90 °
